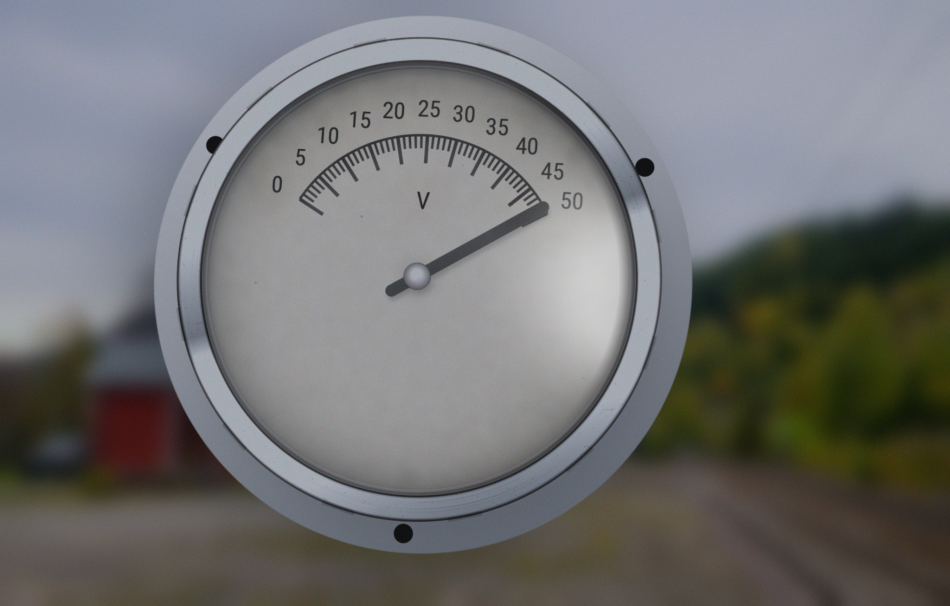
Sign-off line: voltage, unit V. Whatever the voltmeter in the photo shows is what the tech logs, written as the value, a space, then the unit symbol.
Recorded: 49 V
